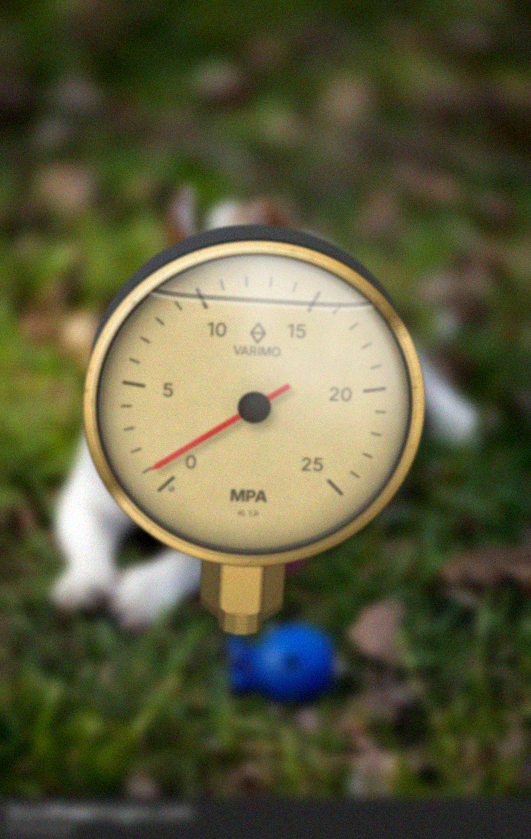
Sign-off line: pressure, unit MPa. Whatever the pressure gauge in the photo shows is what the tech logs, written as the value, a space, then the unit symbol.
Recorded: 1 MPa
